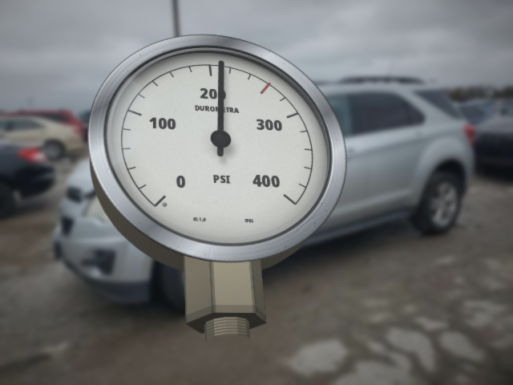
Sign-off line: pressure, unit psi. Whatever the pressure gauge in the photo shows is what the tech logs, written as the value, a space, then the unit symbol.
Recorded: 210 psi
